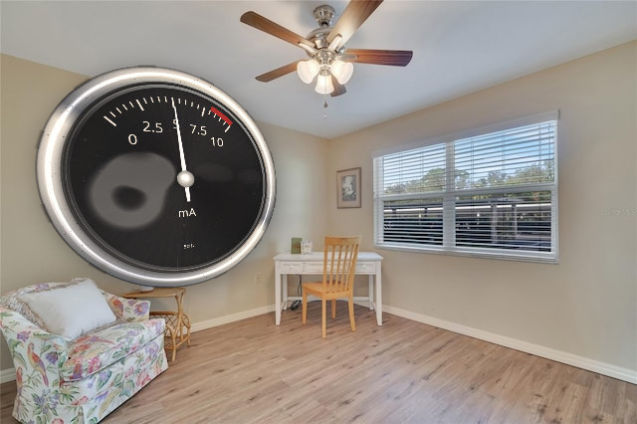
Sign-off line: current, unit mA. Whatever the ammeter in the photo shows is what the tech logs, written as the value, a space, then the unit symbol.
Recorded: 5 mA
